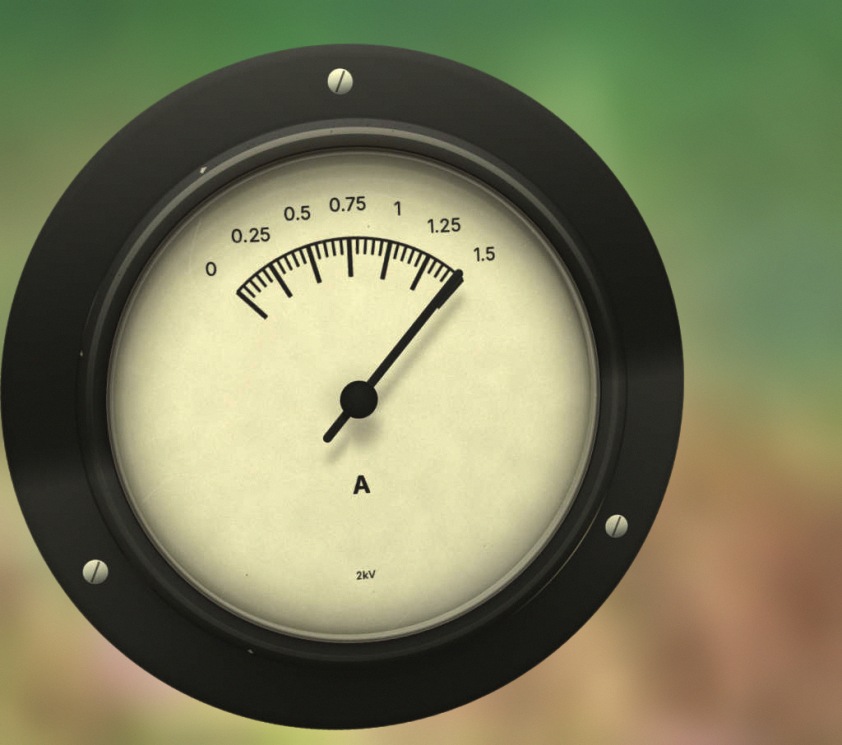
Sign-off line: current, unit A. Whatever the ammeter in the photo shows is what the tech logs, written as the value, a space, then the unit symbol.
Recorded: 1.45 A
